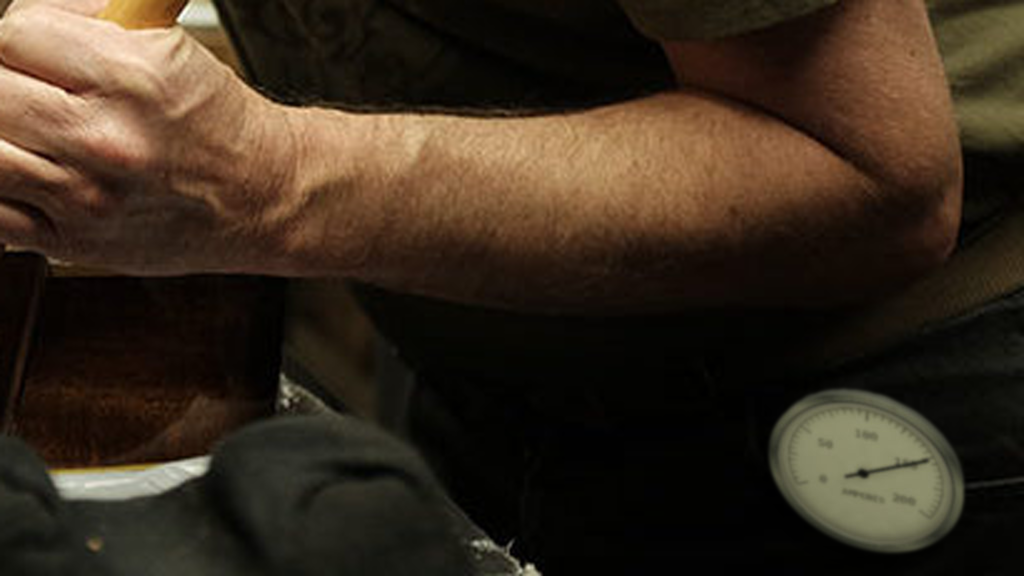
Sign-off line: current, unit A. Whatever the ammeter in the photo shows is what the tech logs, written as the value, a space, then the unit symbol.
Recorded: 150 A
